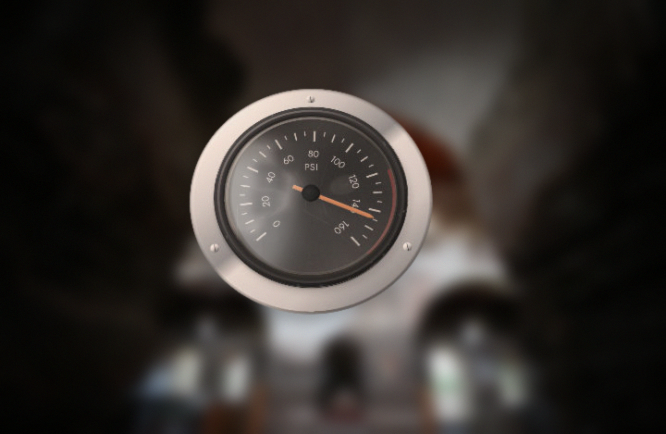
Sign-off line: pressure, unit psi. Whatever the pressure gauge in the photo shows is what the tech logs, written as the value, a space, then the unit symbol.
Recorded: 145 psi
